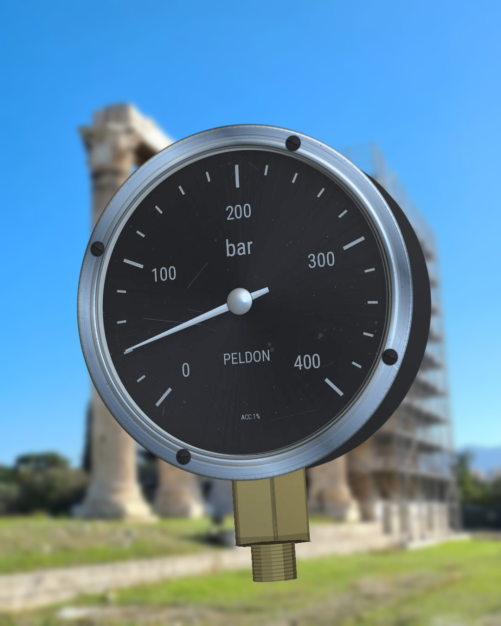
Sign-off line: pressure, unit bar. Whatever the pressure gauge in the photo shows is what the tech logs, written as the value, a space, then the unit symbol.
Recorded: 40 bar
